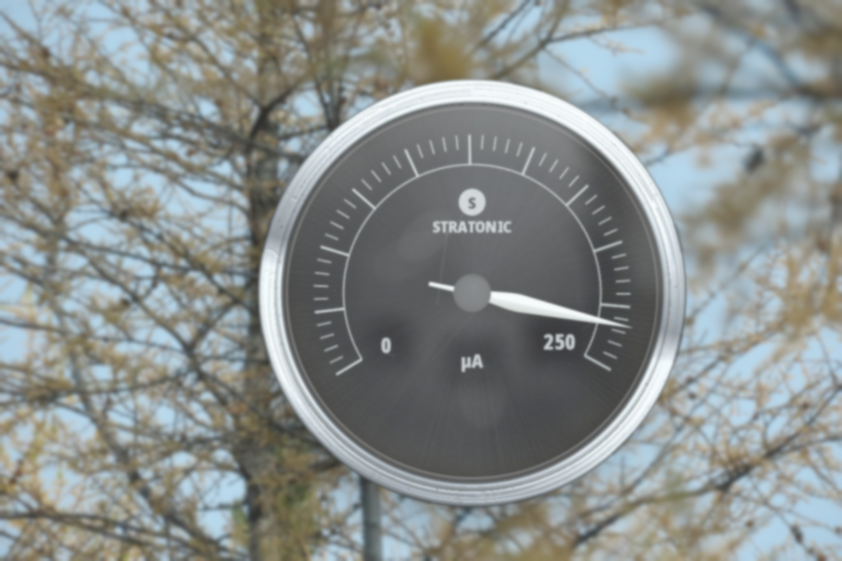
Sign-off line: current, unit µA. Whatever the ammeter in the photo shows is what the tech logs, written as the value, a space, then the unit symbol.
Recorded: 232.5 µA
